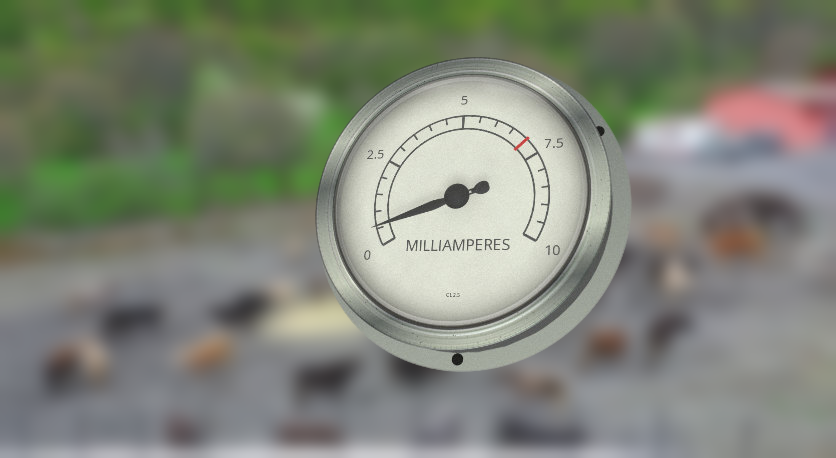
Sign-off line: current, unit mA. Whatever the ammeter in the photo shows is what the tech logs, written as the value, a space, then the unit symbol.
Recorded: 0.5 mA
